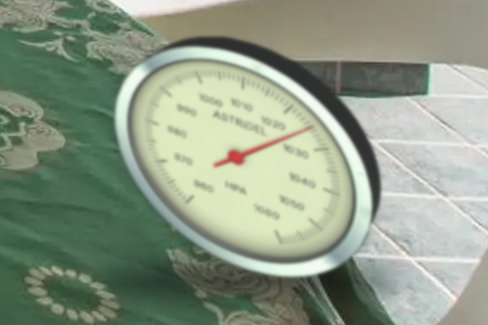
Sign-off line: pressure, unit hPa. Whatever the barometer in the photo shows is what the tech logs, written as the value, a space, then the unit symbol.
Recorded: 1025 hPa
